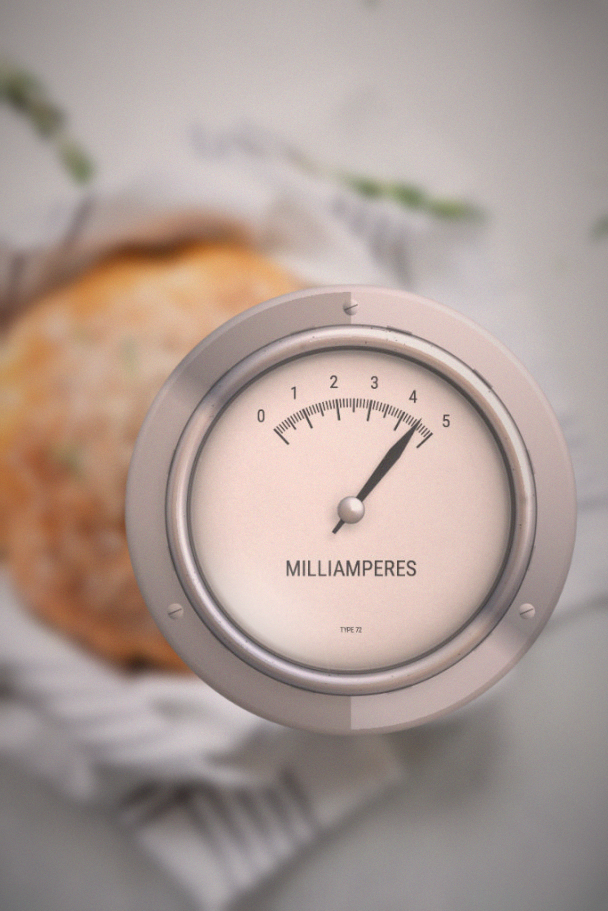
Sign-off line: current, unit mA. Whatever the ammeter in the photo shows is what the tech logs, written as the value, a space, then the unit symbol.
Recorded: 4.5 mA
